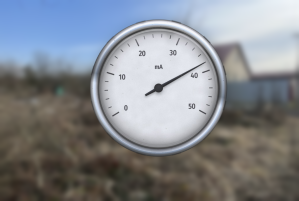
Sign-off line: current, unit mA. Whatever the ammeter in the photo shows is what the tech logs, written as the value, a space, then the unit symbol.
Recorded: 38 mA
